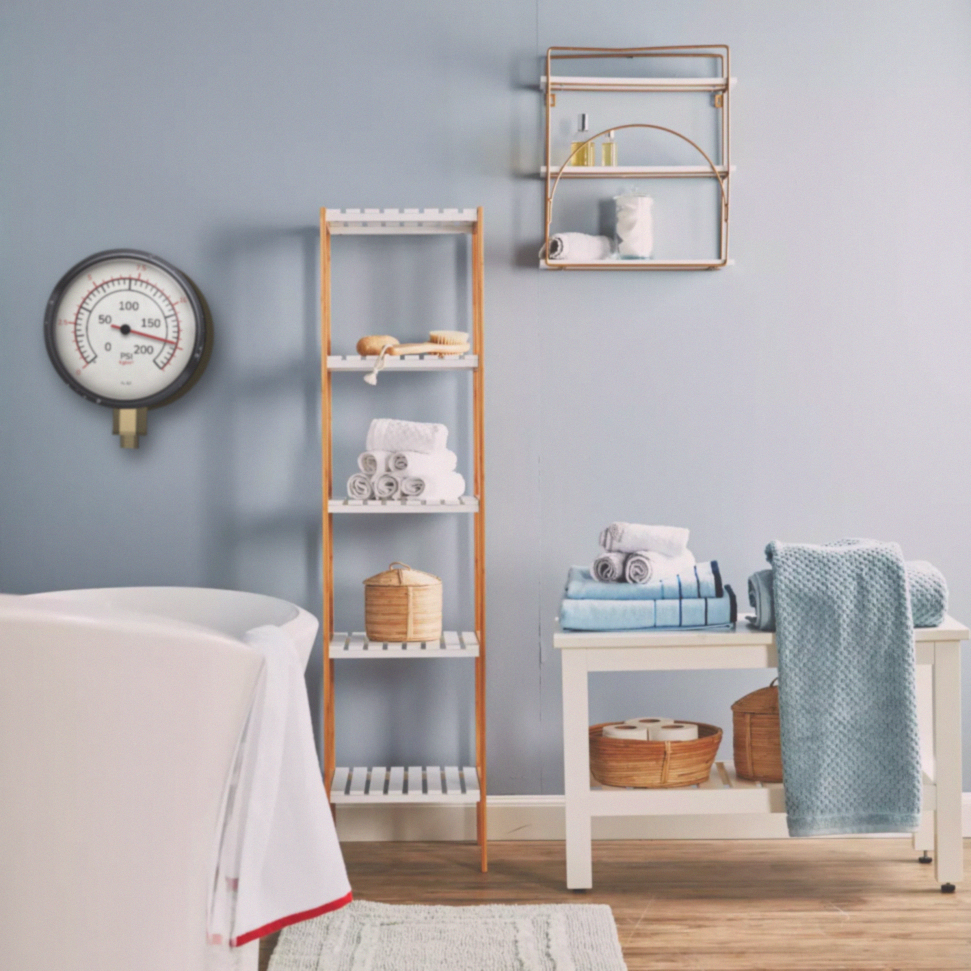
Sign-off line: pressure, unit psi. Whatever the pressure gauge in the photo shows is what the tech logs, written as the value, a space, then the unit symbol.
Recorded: 175 psi
